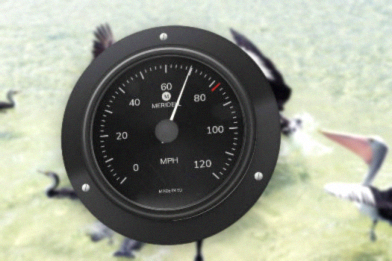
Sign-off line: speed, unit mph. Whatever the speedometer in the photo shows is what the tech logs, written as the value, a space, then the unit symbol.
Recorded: 70 mph
